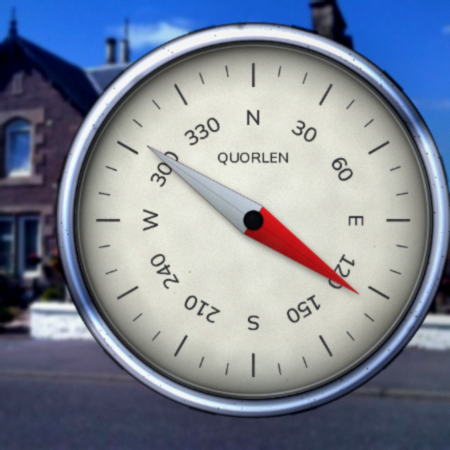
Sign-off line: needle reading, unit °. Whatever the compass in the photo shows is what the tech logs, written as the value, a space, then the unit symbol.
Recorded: 125 °
